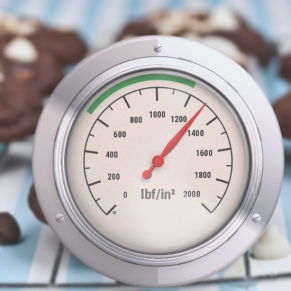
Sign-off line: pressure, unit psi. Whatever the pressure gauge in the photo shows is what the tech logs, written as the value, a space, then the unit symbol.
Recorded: 1300 psi
